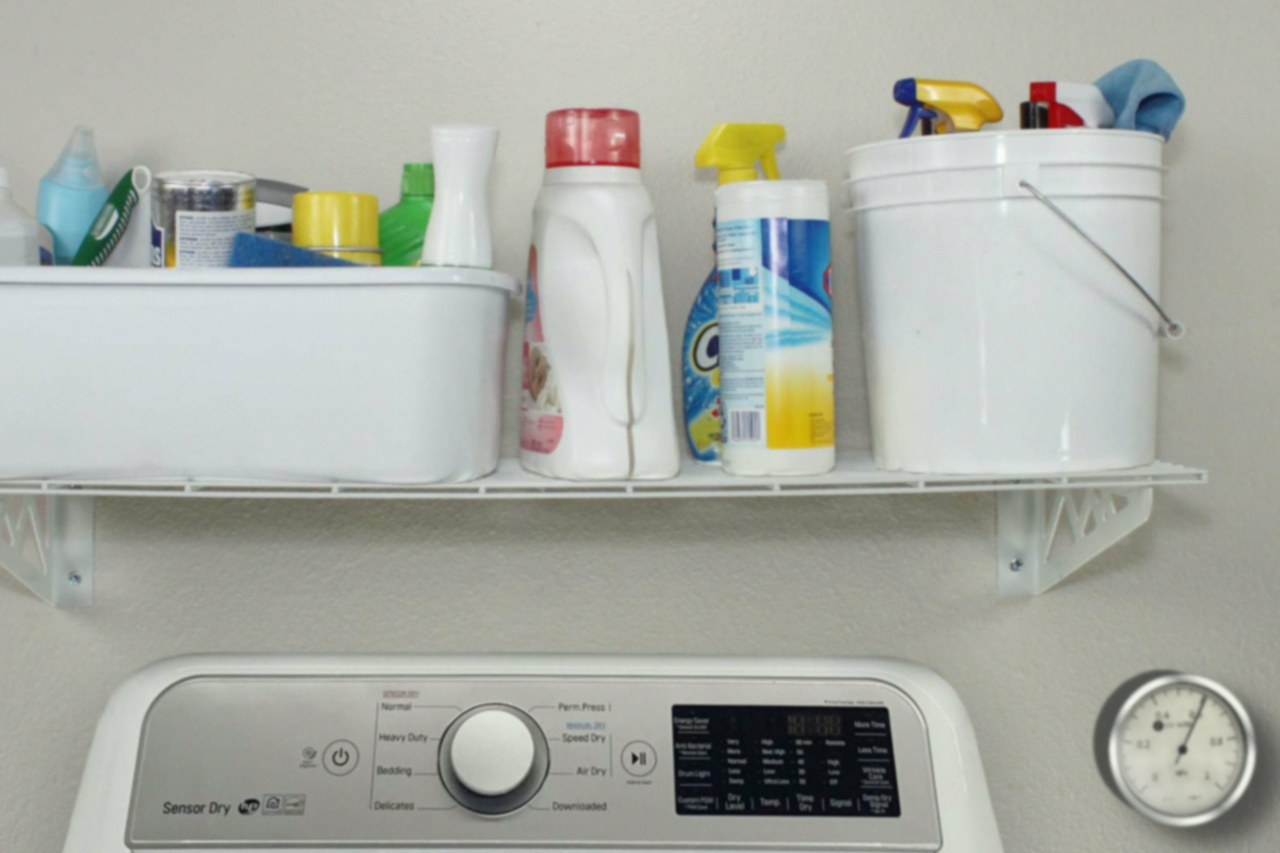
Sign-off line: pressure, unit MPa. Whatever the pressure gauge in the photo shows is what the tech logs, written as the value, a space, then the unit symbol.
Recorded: 0.6 MPa
